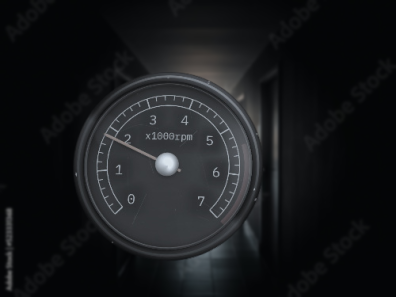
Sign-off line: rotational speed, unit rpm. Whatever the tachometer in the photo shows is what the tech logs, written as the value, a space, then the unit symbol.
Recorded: 1800 rpm
